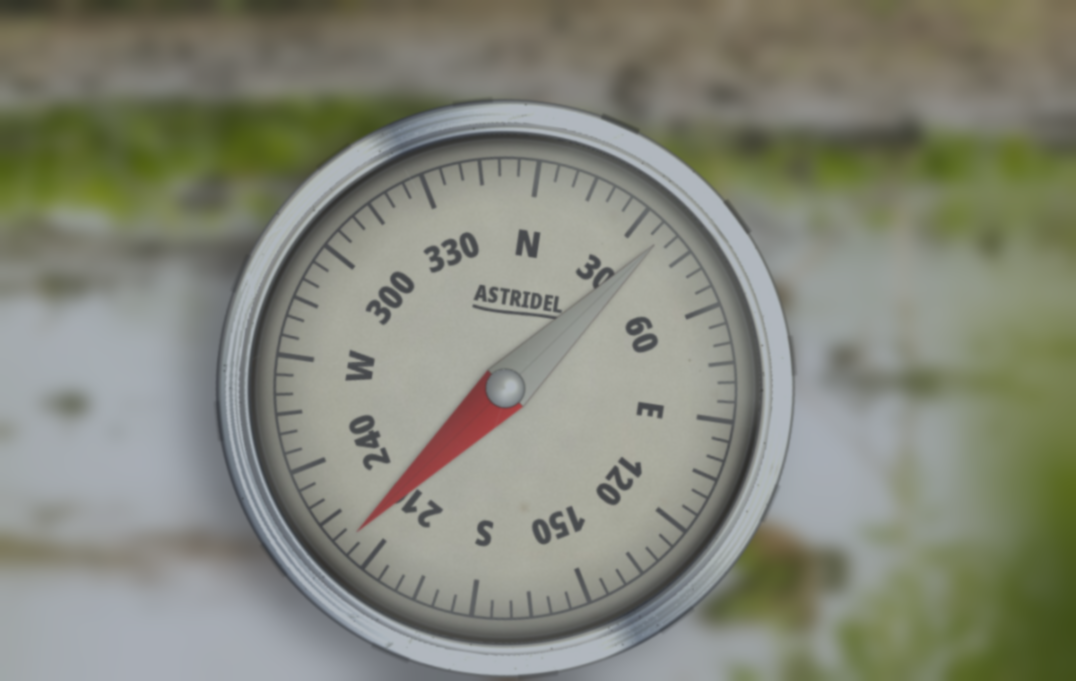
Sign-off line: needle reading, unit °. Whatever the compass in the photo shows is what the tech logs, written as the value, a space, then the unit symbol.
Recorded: 217.5 °
